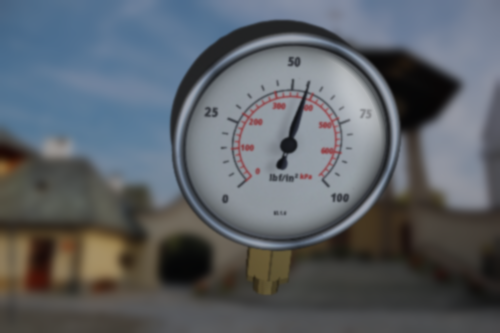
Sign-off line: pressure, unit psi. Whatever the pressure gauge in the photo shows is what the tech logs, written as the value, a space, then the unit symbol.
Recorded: 55 psi
